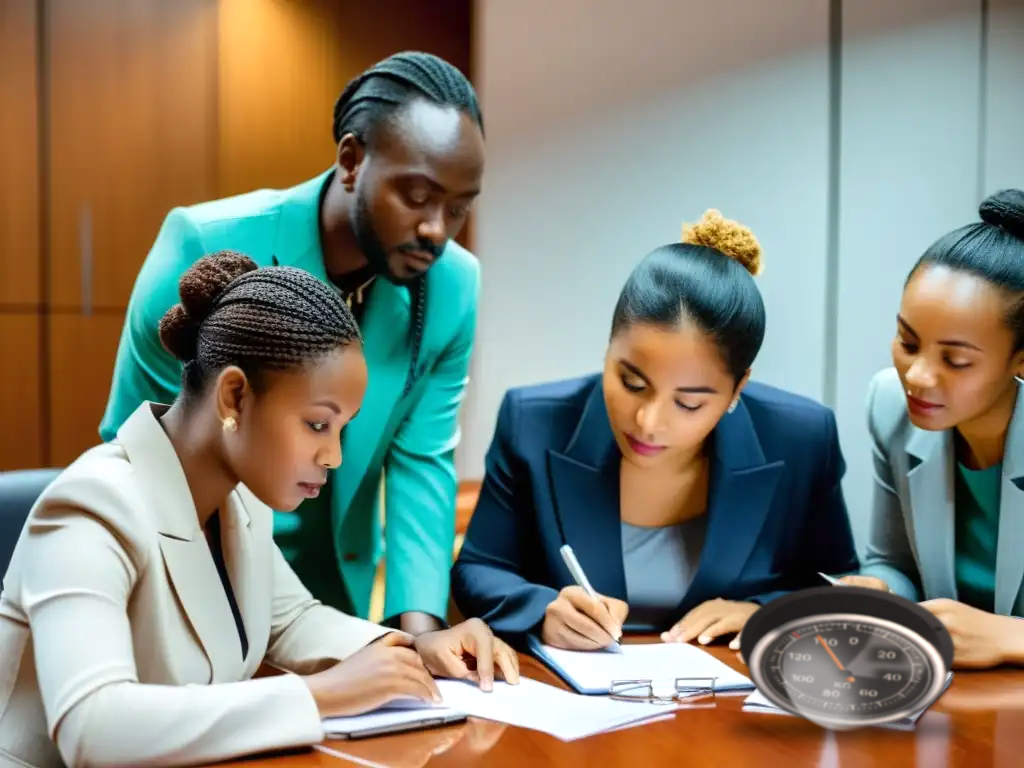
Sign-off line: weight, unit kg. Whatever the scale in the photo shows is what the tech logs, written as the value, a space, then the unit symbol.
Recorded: 140 kg
